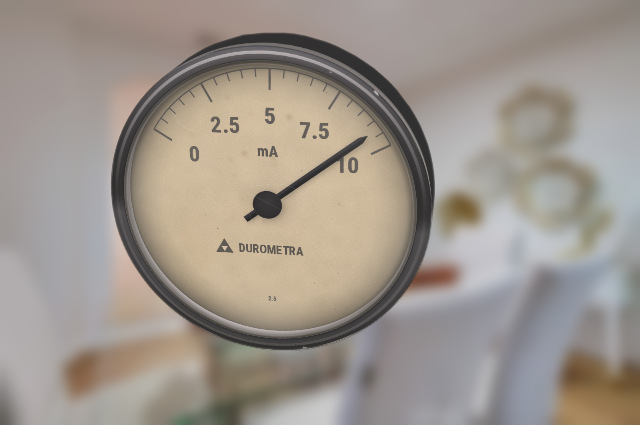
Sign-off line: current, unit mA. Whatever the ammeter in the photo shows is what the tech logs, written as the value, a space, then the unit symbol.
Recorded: 9.25 mA
